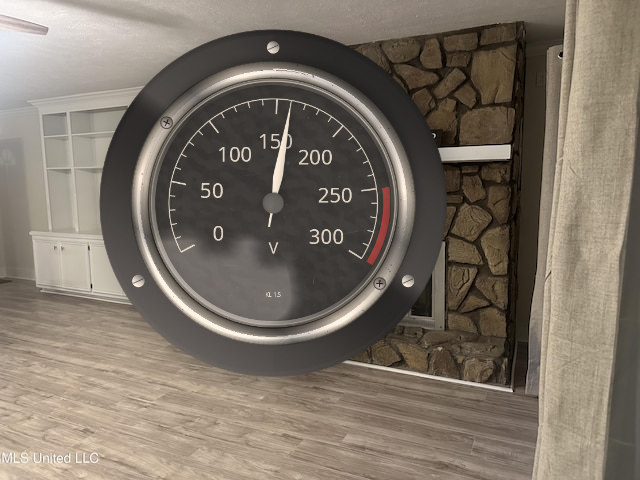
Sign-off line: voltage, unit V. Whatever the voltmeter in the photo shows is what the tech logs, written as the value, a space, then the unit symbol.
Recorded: 160 V
